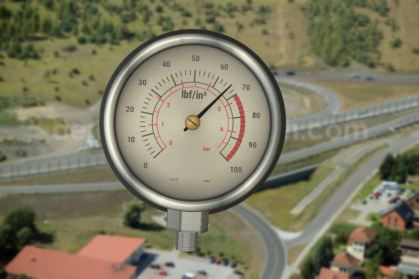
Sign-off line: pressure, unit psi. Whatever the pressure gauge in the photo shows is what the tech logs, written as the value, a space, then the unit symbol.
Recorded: 66 psi
